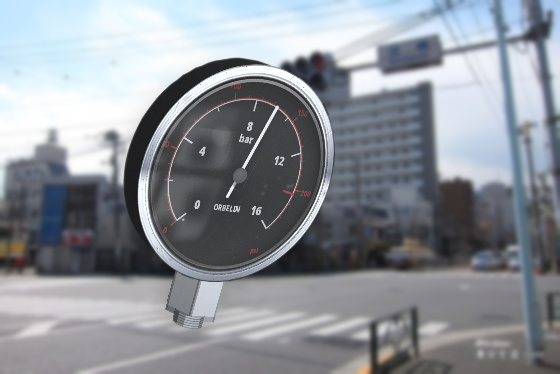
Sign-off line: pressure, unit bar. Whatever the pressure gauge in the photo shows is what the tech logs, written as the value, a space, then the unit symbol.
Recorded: 9 bar
